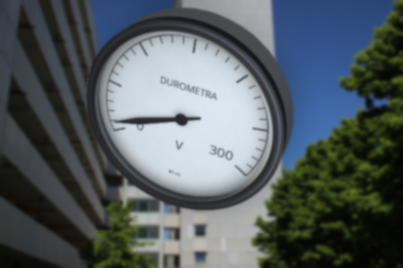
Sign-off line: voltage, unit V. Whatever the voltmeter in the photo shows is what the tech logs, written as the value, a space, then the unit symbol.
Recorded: 10 V
